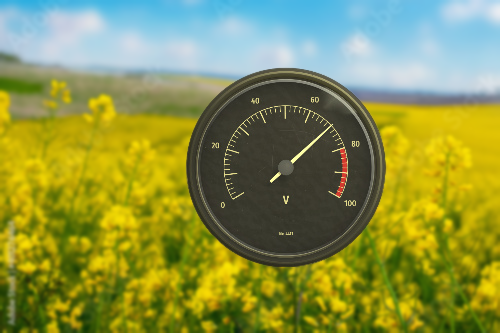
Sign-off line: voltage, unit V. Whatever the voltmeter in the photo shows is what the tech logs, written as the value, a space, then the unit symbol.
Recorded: 70 V
